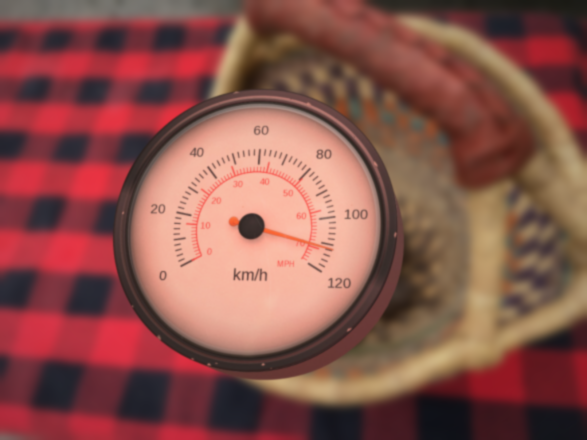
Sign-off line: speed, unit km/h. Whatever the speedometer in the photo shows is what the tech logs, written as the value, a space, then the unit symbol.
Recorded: 112 km/h
